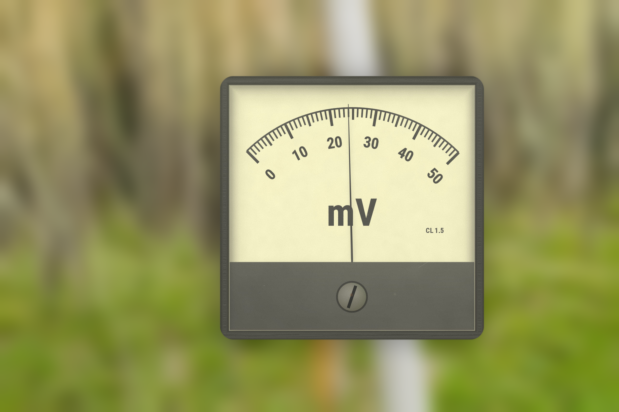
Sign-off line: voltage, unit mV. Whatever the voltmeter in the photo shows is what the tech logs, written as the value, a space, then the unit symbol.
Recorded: 24 mV
